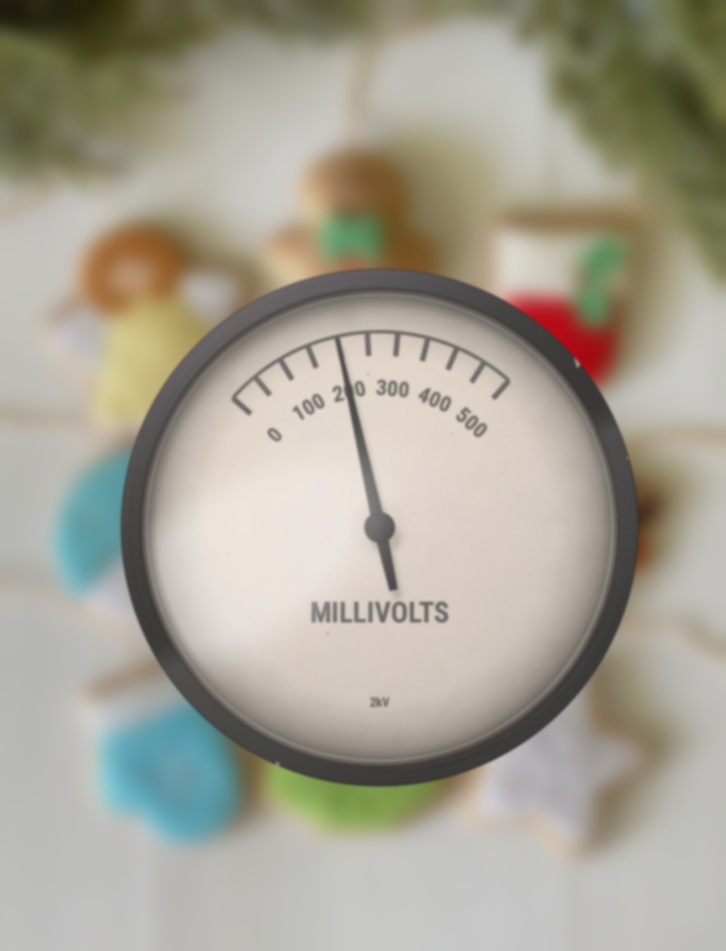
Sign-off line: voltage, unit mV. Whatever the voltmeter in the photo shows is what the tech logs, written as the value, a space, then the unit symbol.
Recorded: 200 mV
